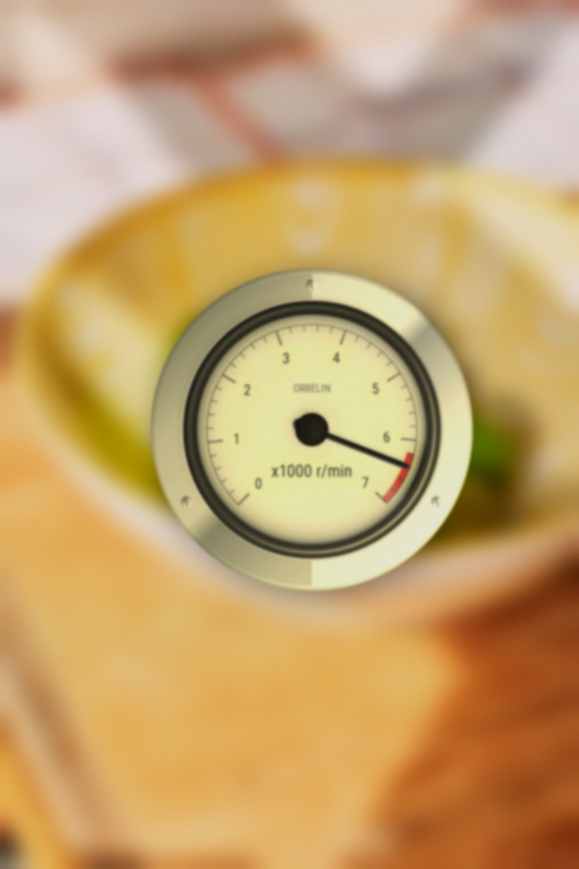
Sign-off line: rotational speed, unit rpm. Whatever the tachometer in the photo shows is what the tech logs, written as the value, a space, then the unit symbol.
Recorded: 6400 rpm
